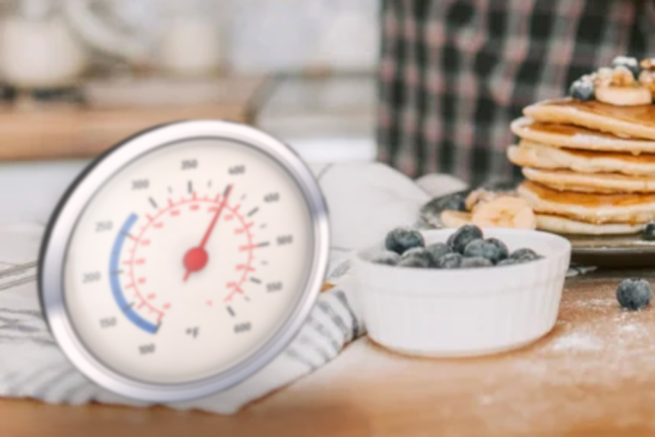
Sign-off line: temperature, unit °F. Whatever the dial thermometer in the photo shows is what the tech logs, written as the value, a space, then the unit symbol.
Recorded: 400 °F
